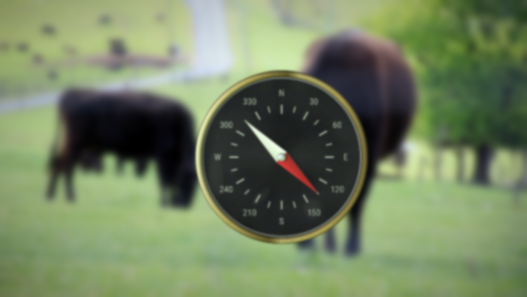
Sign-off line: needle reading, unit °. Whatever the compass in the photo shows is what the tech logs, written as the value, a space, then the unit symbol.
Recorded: 135 °
